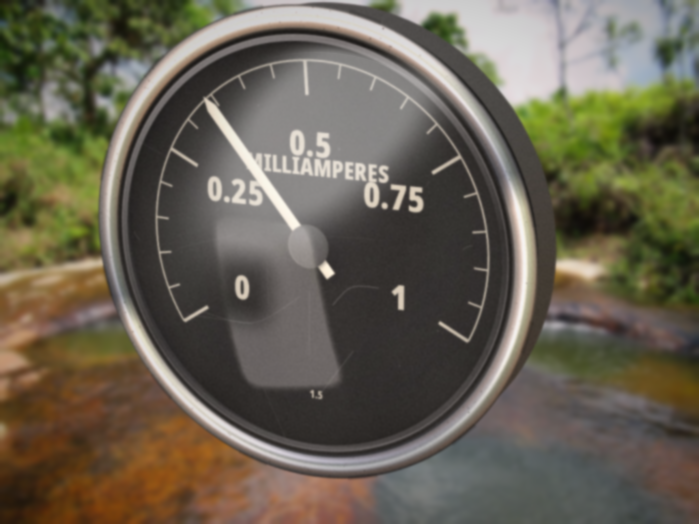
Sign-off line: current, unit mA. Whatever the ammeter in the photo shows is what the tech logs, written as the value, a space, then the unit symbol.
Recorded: 0.35 mA
